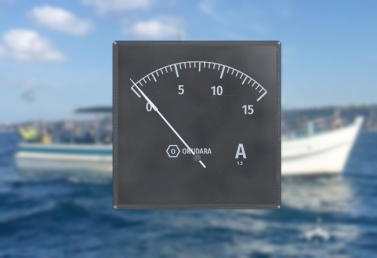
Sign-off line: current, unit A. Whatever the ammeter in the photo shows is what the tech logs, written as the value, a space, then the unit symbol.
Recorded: 0.5 A
